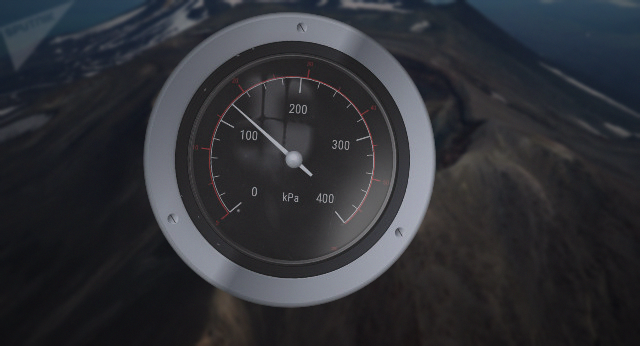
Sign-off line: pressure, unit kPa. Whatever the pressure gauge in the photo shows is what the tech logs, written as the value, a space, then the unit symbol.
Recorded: 120 kPa
